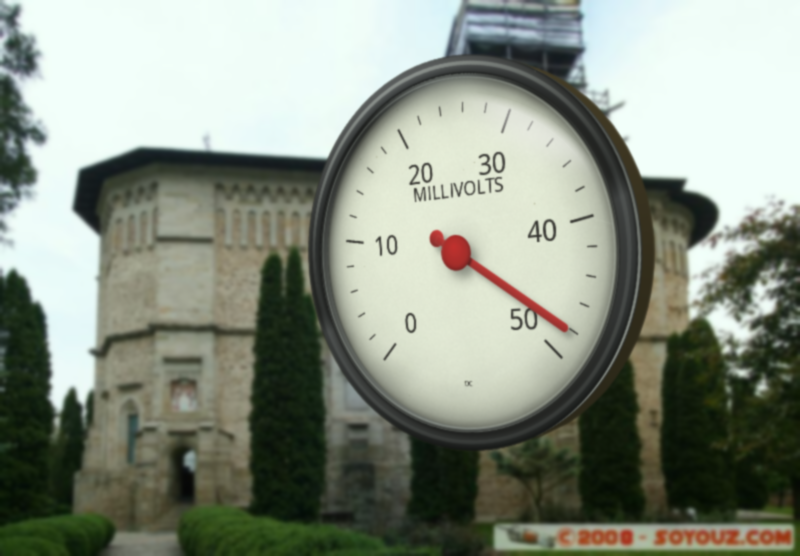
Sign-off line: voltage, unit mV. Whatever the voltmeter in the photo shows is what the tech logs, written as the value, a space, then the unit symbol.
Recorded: 48 mV
